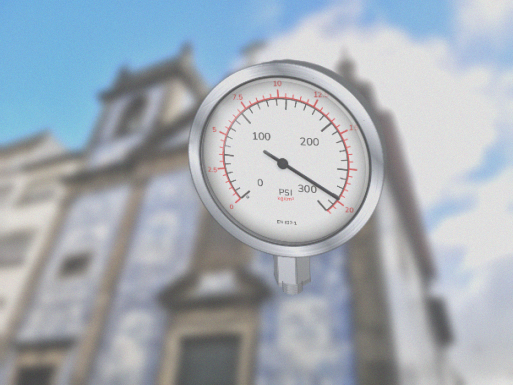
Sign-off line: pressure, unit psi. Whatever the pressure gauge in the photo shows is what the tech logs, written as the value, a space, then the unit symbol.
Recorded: 280 psi
